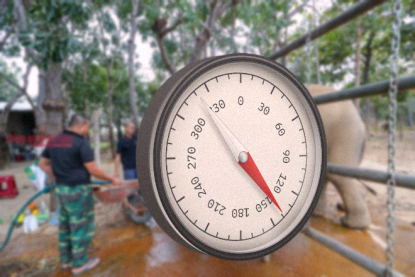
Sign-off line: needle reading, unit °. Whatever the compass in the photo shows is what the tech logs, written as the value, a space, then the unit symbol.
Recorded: 140 °
